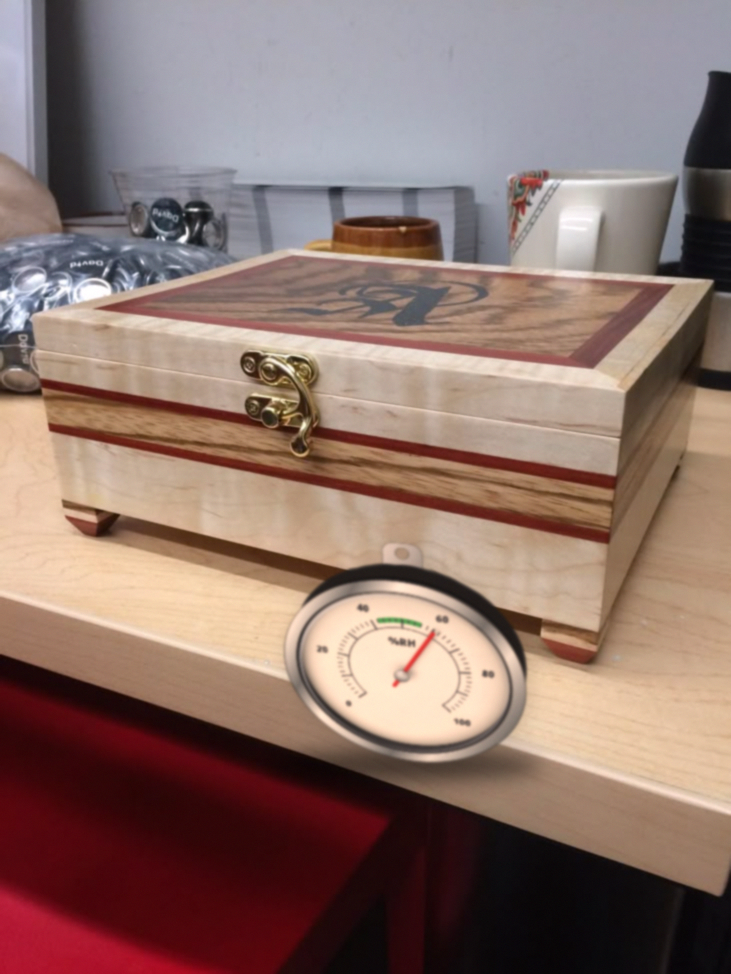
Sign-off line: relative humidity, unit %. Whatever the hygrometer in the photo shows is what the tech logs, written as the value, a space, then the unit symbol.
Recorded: 60 %
